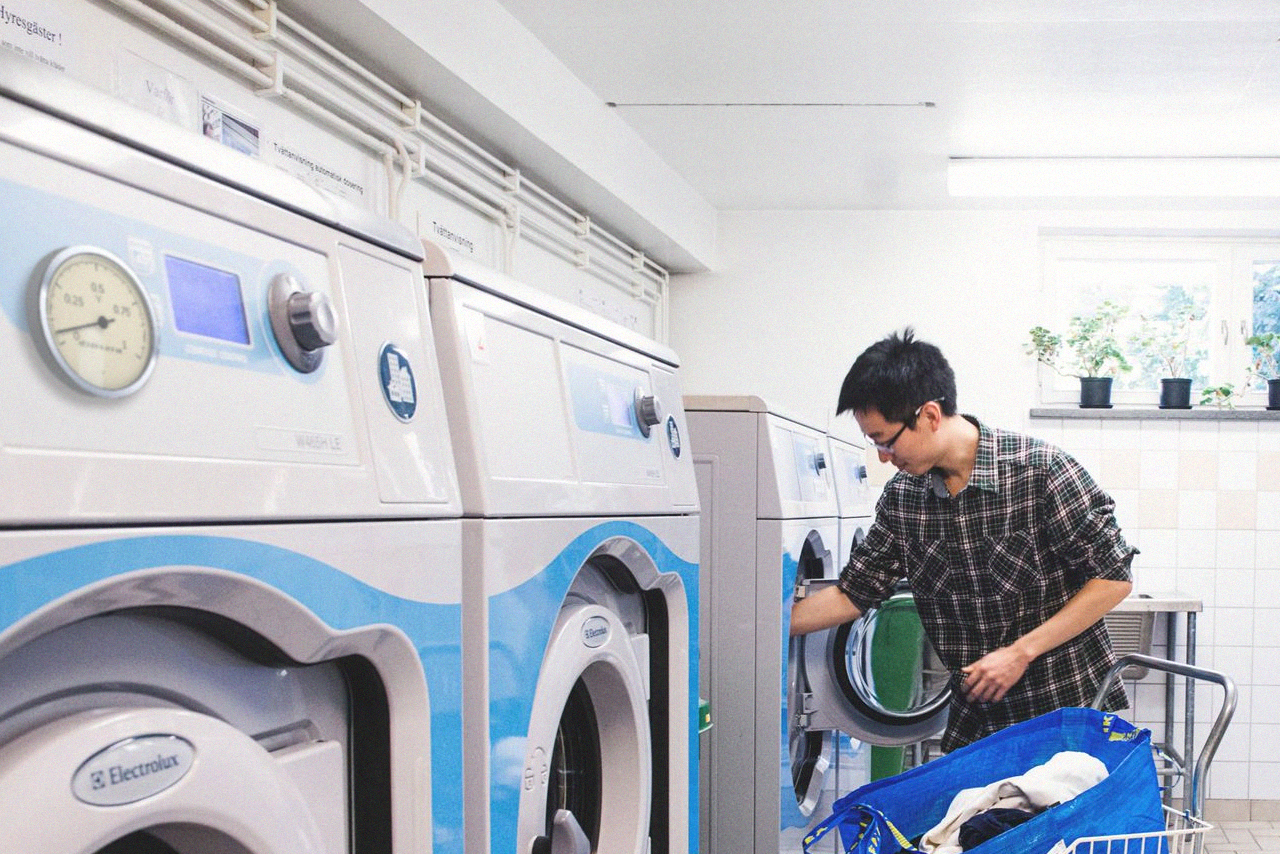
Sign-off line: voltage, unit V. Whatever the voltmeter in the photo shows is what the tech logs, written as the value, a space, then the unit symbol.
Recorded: 0.05 V
